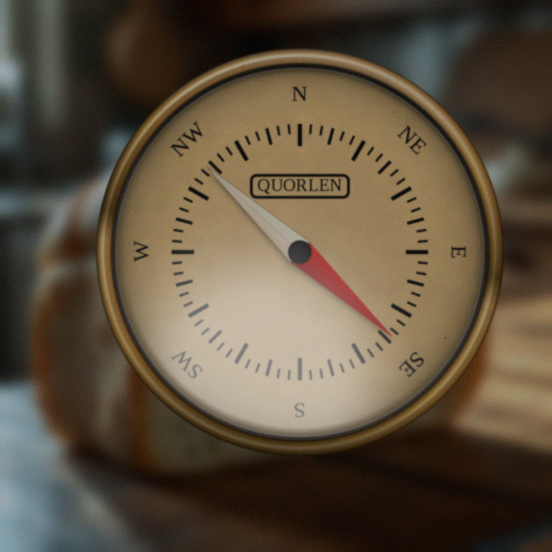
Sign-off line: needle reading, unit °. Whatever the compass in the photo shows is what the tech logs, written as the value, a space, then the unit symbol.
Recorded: 132.5 °
